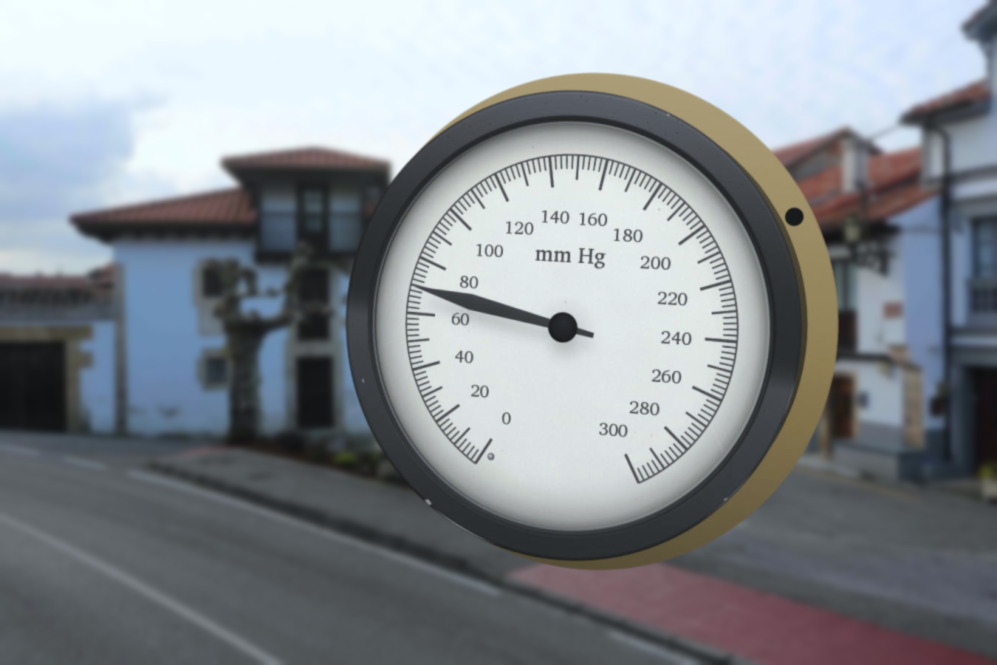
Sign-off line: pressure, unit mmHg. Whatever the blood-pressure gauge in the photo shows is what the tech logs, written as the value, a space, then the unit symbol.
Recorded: 70 mmHg
